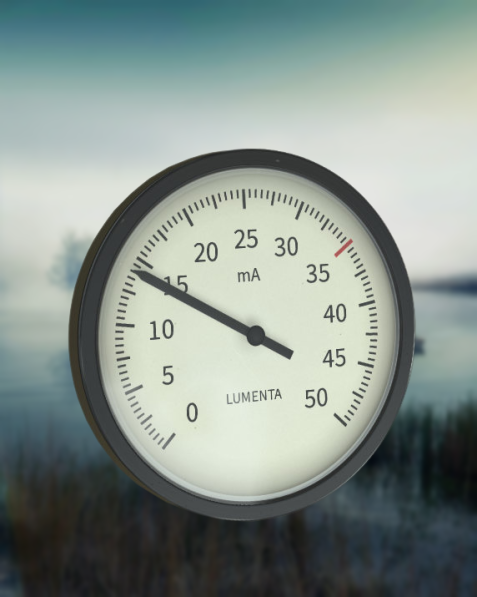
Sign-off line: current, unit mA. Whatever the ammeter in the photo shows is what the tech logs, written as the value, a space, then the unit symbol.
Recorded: 14 mA
